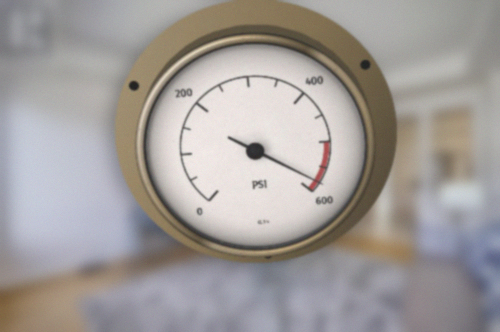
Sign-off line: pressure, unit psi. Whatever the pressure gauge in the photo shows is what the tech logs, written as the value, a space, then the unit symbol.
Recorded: 575 psi
